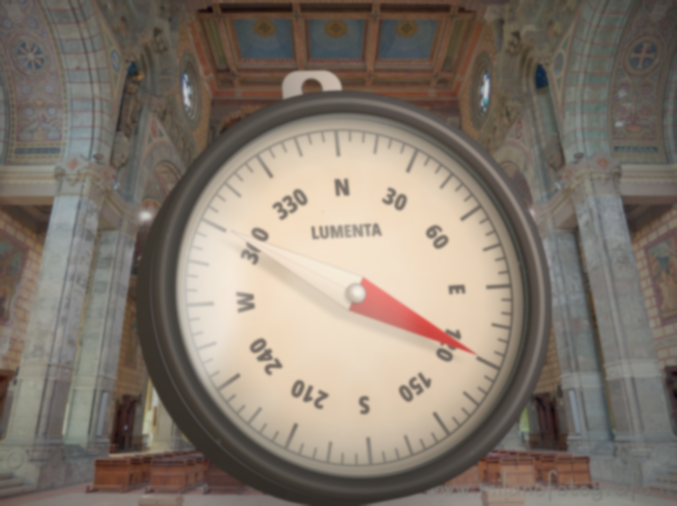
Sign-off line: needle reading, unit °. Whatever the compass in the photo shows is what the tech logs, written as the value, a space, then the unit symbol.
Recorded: 120 °
